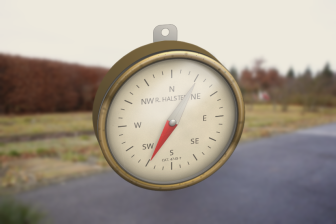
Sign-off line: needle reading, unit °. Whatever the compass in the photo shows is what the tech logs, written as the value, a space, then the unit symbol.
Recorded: 210 °
